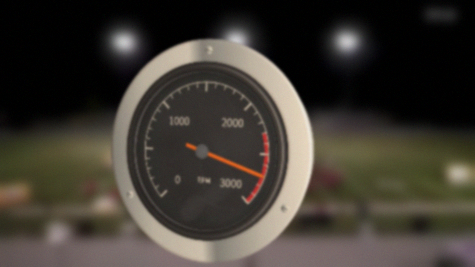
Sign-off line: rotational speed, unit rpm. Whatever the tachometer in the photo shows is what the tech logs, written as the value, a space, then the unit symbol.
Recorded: 2700 rpm
